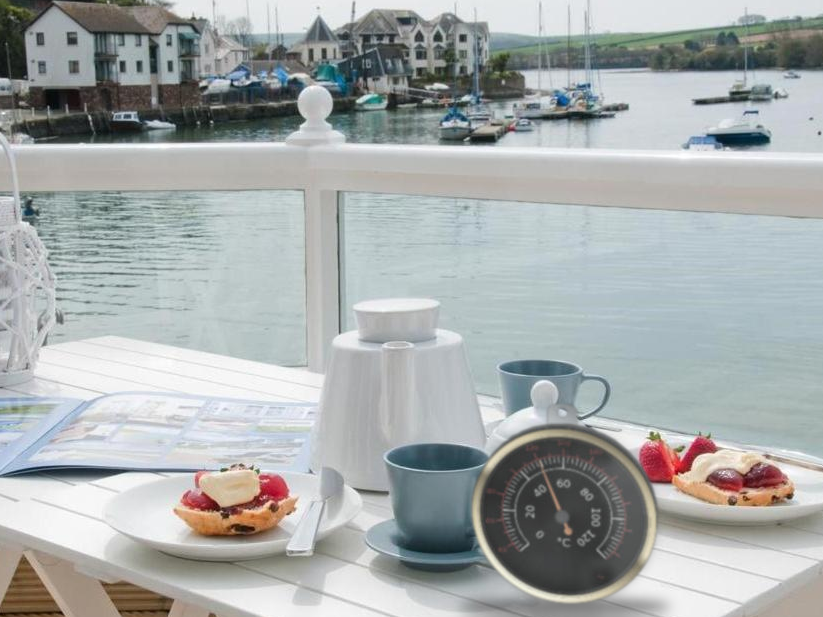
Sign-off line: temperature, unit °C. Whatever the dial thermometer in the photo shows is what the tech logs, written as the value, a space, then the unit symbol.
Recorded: 50 °C
